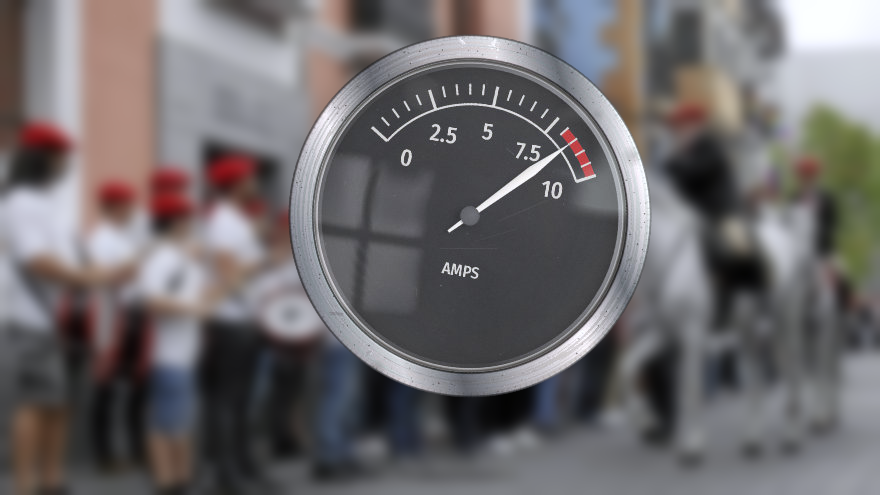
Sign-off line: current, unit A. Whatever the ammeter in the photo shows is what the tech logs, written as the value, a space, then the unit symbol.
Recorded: 8.5 A
